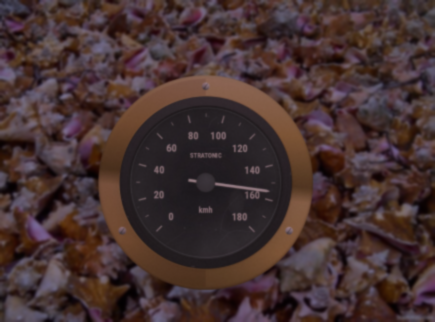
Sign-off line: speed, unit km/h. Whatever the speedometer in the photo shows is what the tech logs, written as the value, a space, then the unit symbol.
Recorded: 155 km/h
